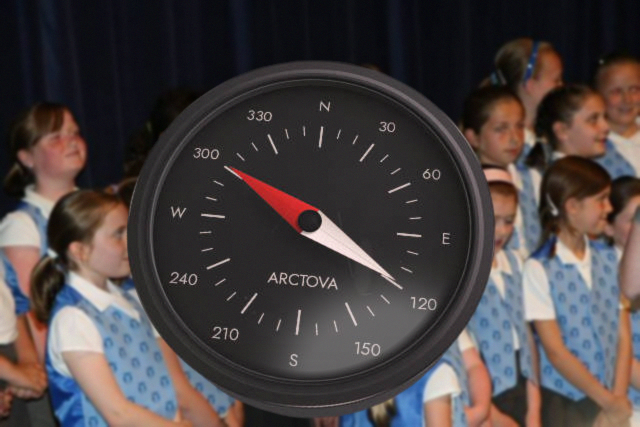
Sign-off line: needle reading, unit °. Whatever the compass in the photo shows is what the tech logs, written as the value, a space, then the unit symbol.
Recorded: 300 °
